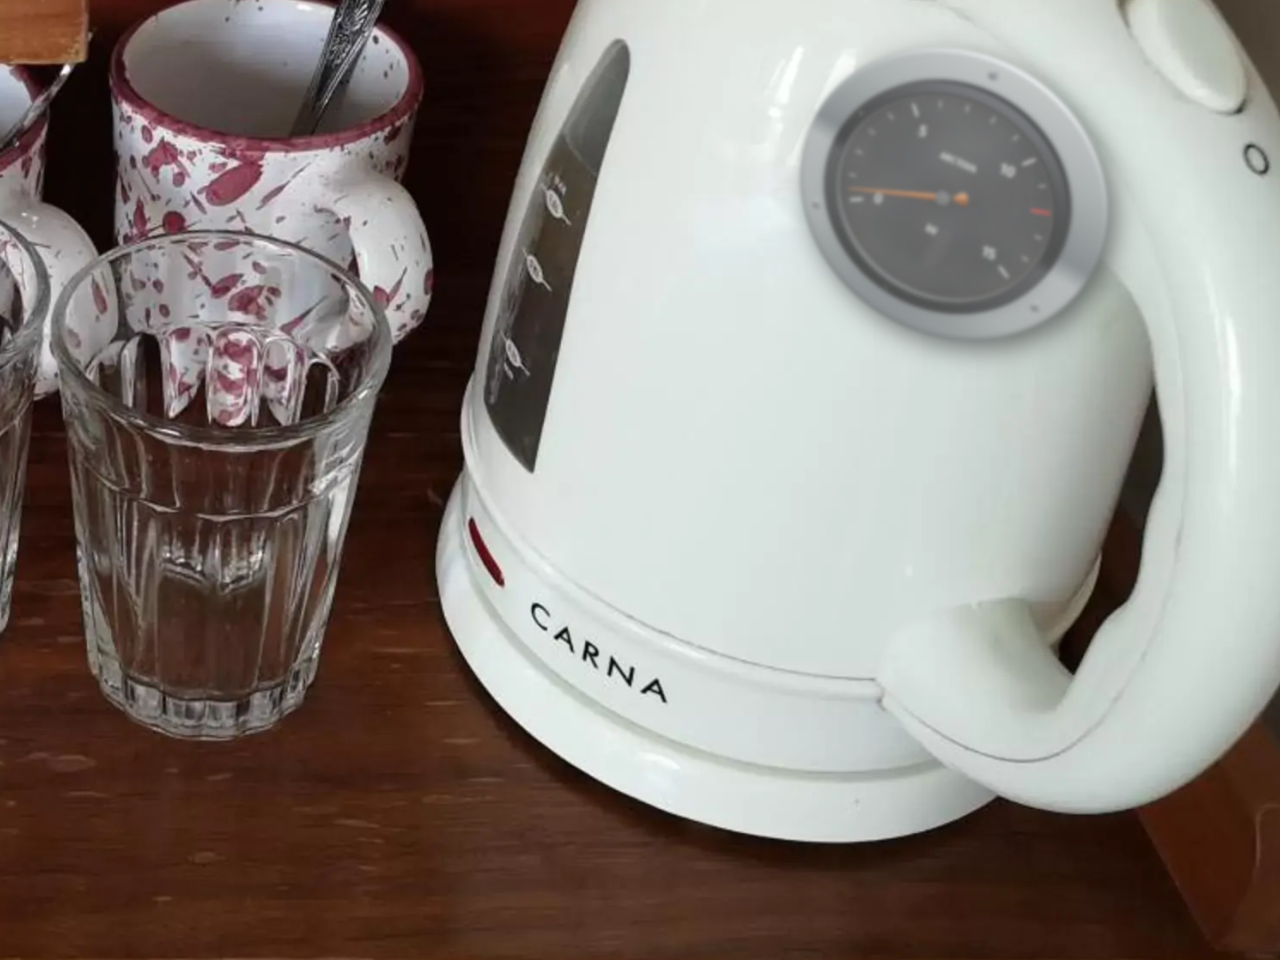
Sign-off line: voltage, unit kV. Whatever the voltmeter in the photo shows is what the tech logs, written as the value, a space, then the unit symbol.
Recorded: 0.5 kV
